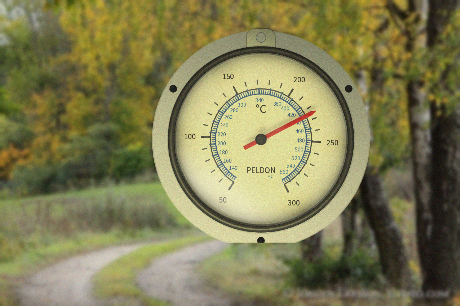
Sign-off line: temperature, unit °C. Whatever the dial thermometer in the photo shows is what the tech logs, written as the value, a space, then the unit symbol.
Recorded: 225 °C
